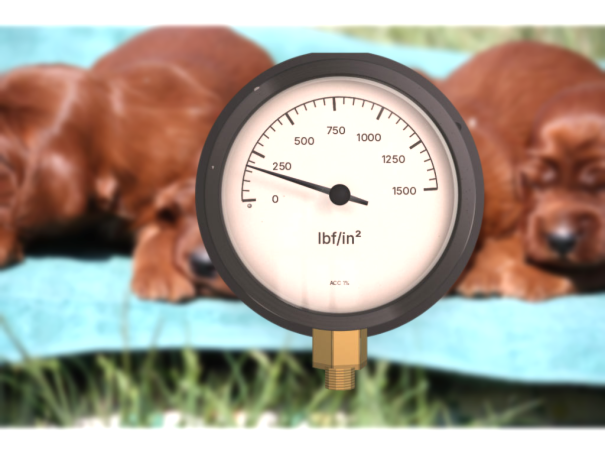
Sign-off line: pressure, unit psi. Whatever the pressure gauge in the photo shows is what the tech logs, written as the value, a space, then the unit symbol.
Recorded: 175 psi
